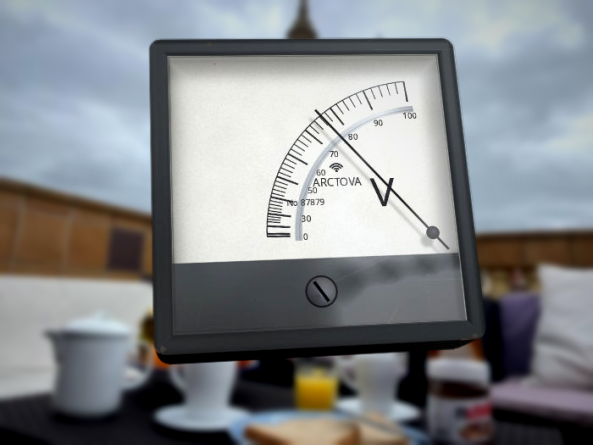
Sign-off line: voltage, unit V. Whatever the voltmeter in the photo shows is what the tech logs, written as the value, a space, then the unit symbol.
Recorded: 76 V
